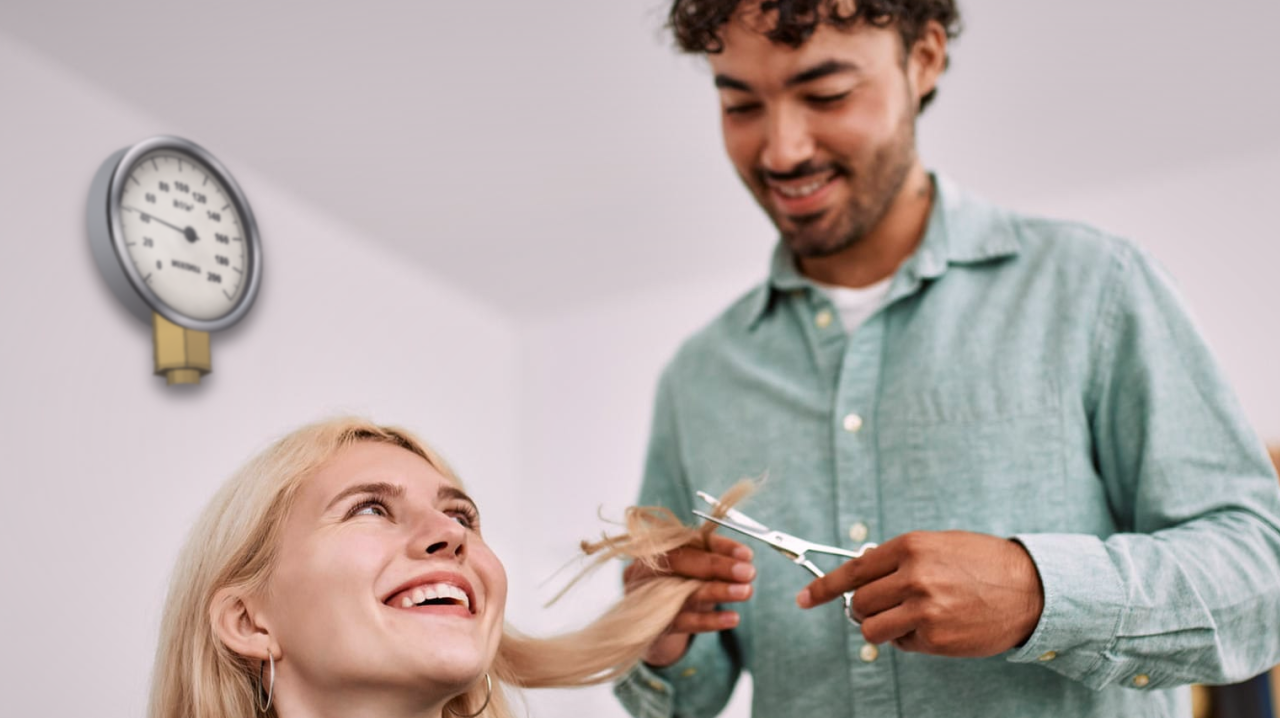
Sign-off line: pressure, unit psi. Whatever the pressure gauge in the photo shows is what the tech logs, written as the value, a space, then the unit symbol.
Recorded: 40 psi
